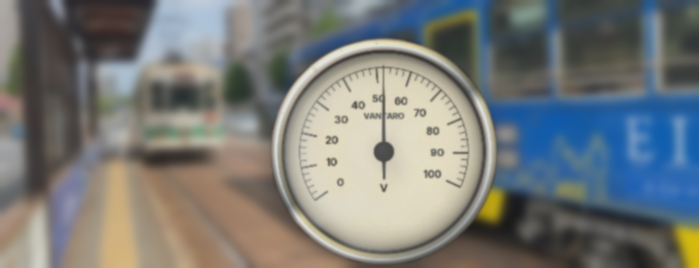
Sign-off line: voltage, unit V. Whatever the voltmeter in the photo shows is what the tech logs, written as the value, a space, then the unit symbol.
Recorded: 52 V
